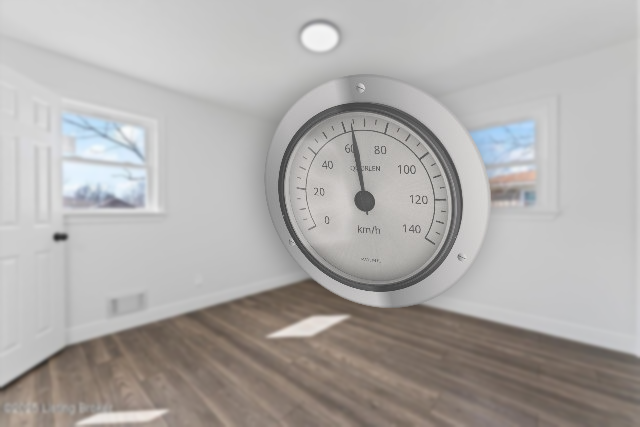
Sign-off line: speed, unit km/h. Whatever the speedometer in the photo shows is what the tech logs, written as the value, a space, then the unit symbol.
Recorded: 65 km/h
